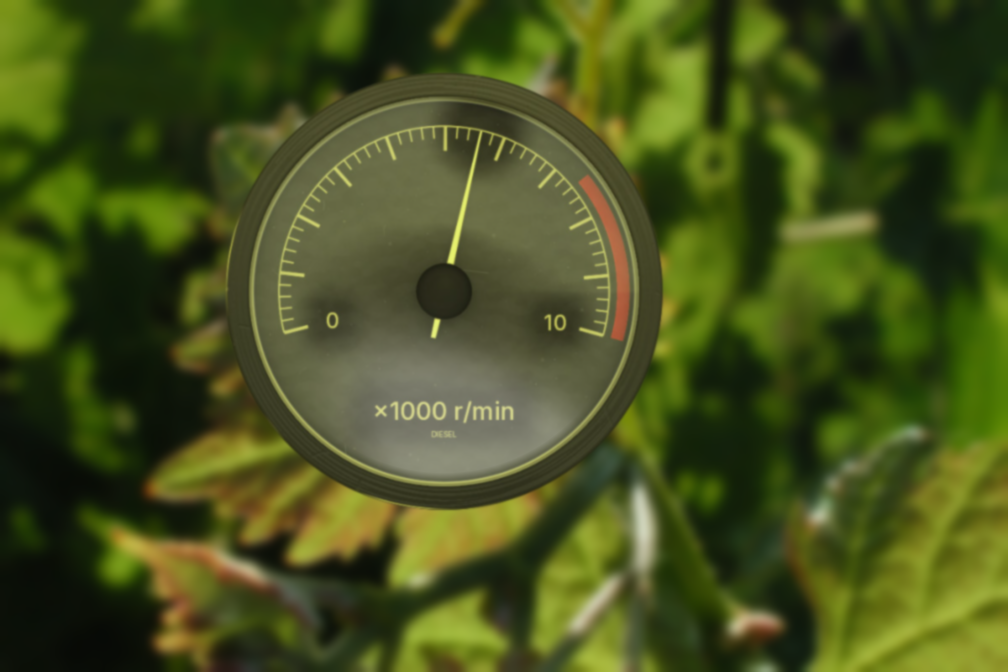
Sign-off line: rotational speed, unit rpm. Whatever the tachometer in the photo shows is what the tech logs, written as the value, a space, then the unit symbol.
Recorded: 5600 rpm
